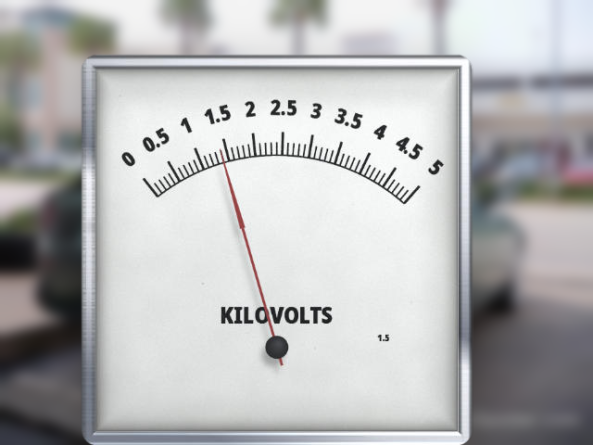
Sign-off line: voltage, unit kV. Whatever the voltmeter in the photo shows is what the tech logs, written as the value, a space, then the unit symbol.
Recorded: 1.4 kV
